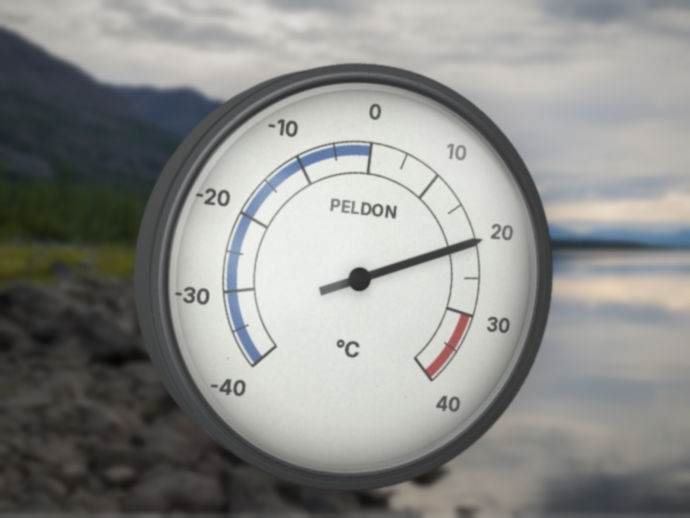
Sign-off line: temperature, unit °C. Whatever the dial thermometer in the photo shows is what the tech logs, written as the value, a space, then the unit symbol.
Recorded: 20 °C
